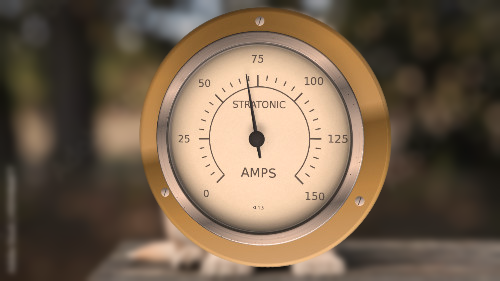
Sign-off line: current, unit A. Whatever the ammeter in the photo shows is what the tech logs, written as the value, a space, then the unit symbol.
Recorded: 70 A
